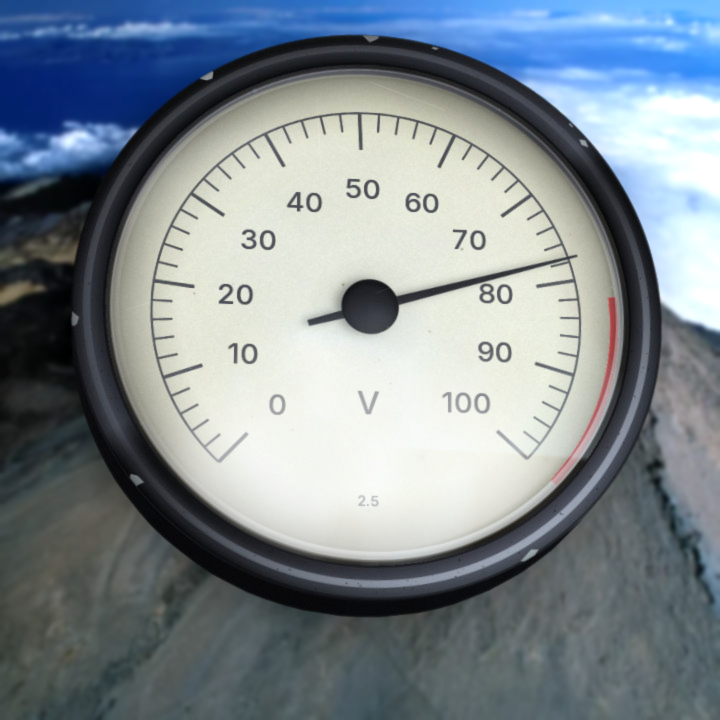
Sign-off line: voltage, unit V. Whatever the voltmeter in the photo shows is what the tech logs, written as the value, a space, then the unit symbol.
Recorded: 78 V
